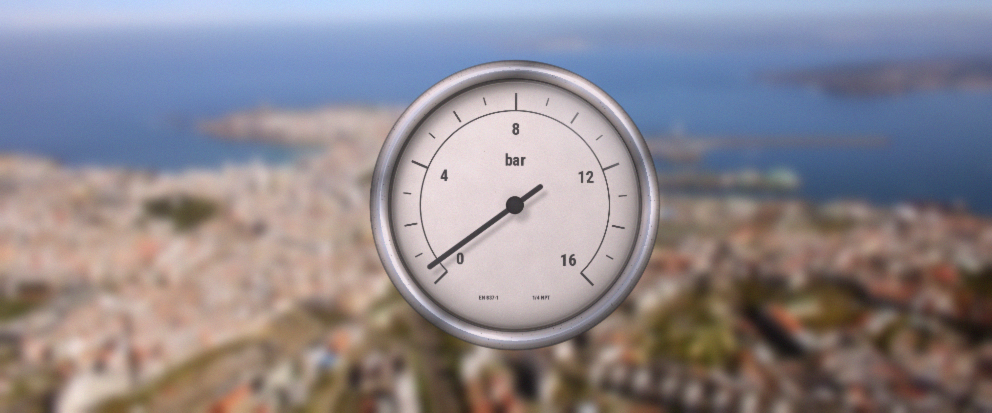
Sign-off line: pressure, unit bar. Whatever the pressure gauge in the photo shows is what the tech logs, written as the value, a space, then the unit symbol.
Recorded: 0.5 bar
